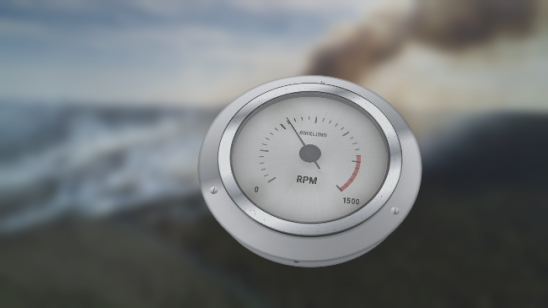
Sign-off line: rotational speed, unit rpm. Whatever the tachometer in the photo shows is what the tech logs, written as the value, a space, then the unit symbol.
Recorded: 550 rpm
